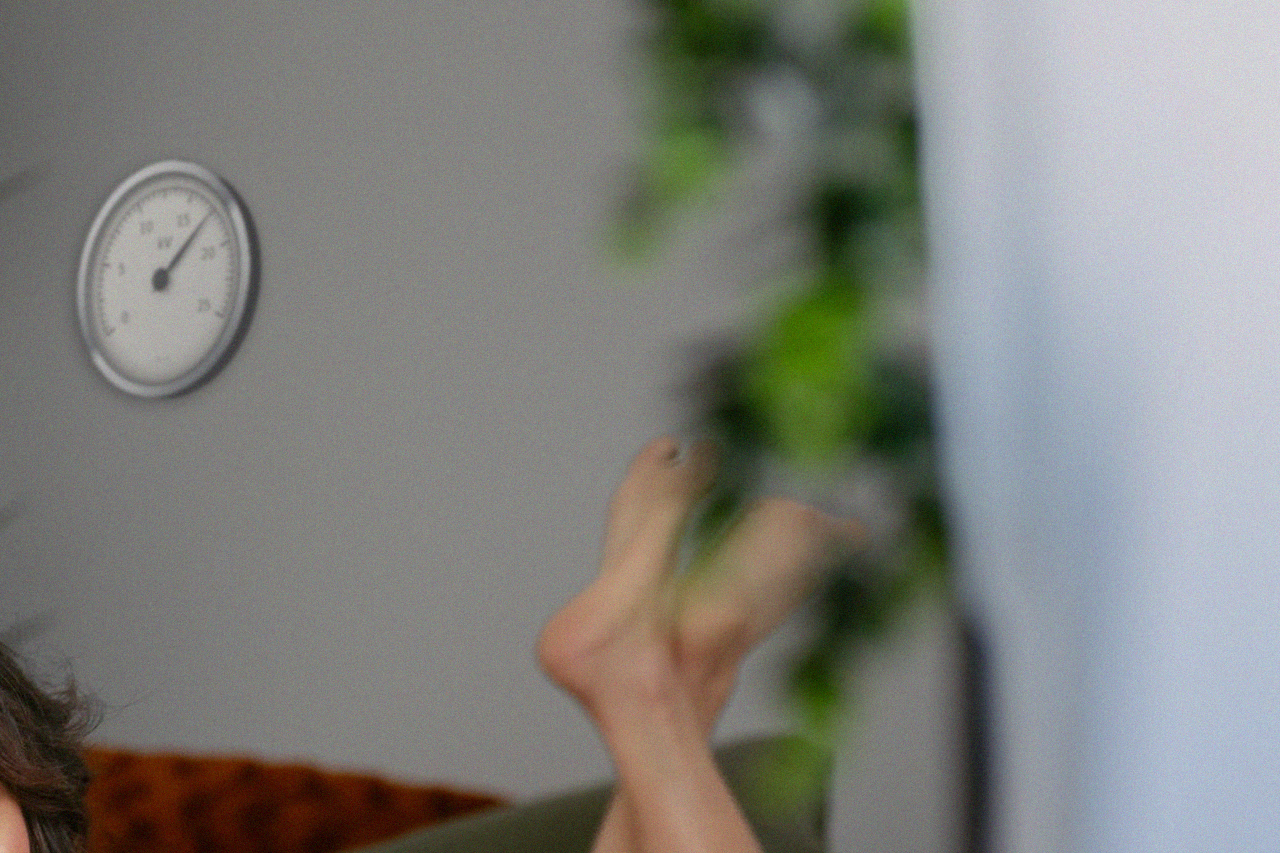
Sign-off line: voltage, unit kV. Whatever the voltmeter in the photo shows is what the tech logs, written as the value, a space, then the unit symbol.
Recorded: 17.5 kV
